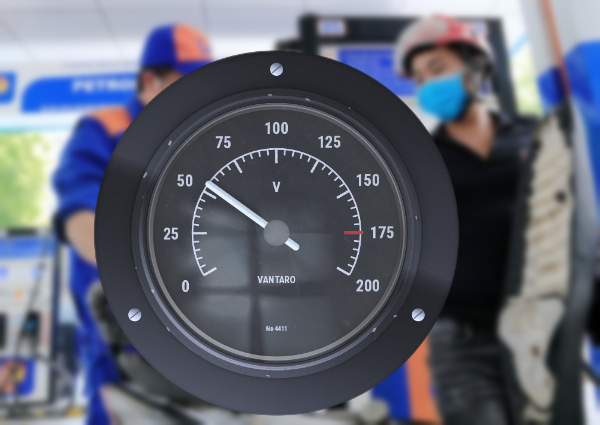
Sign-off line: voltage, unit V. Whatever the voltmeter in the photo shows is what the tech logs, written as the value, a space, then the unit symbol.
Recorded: 55 V
